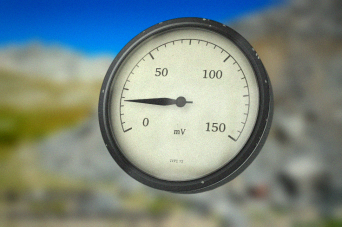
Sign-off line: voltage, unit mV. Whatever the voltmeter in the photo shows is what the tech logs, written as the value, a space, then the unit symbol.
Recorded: 17.5 mV
